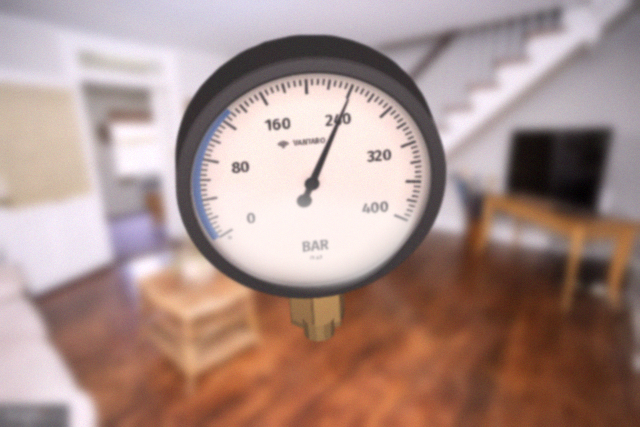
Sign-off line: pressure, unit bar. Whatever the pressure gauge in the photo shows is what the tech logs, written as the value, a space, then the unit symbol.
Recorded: 240 bar
